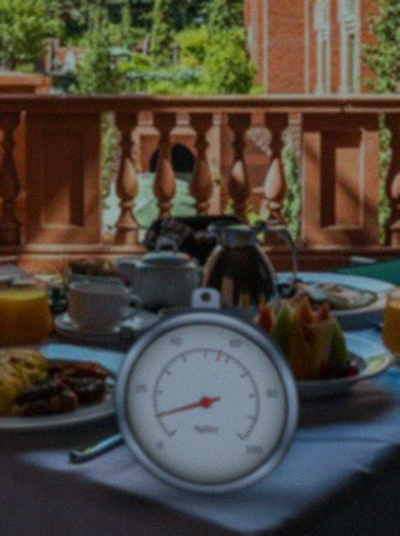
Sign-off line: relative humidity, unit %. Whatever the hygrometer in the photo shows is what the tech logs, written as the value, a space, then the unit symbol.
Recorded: 10 %
